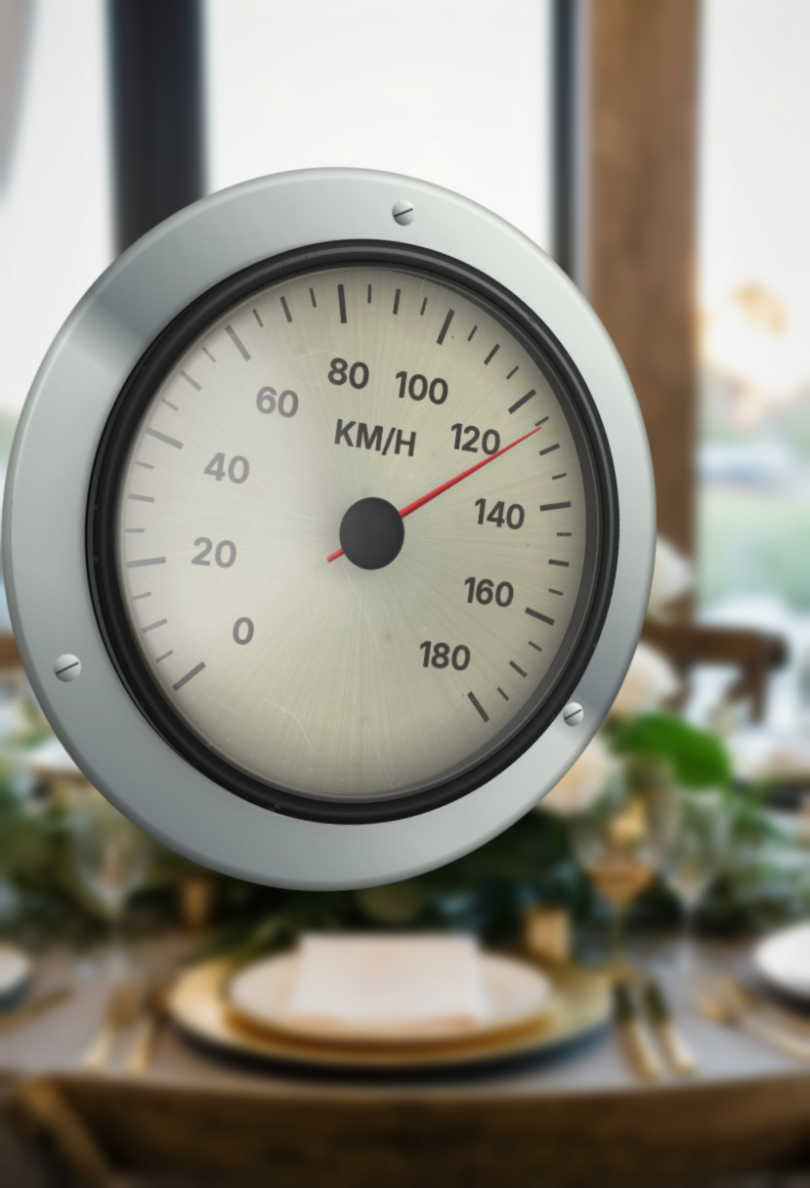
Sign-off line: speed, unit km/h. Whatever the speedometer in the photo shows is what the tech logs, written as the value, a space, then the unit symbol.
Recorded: 125 km/h
